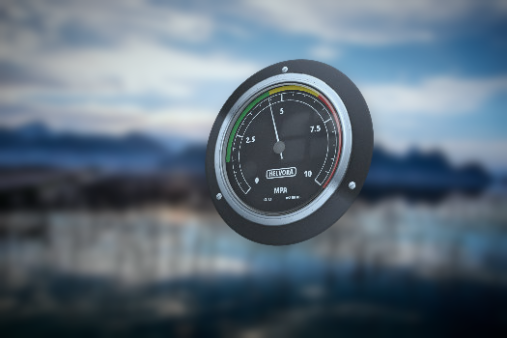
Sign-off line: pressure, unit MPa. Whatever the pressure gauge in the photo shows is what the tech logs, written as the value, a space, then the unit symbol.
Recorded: 4.5 MPa
